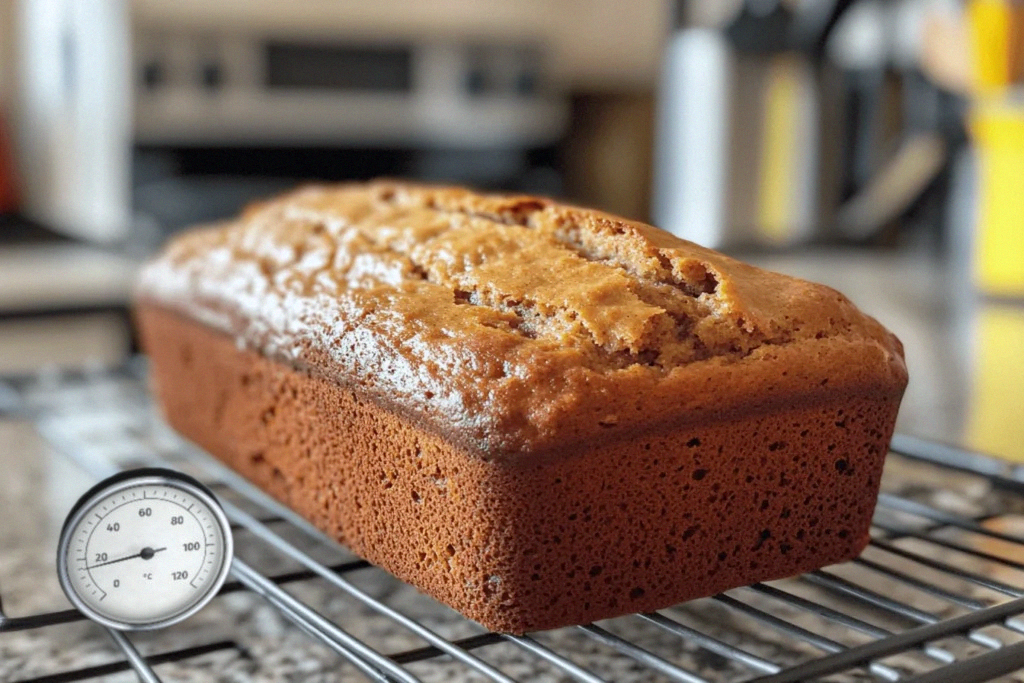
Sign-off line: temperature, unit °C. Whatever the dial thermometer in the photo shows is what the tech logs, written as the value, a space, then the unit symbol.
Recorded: 16 °C
